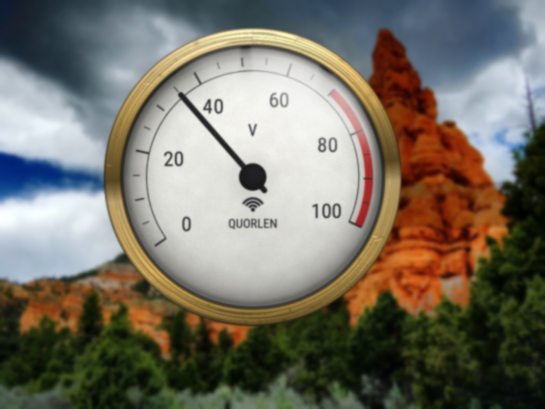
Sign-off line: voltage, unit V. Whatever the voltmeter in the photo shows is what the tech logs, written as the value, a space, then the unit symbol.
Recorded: 35 V
